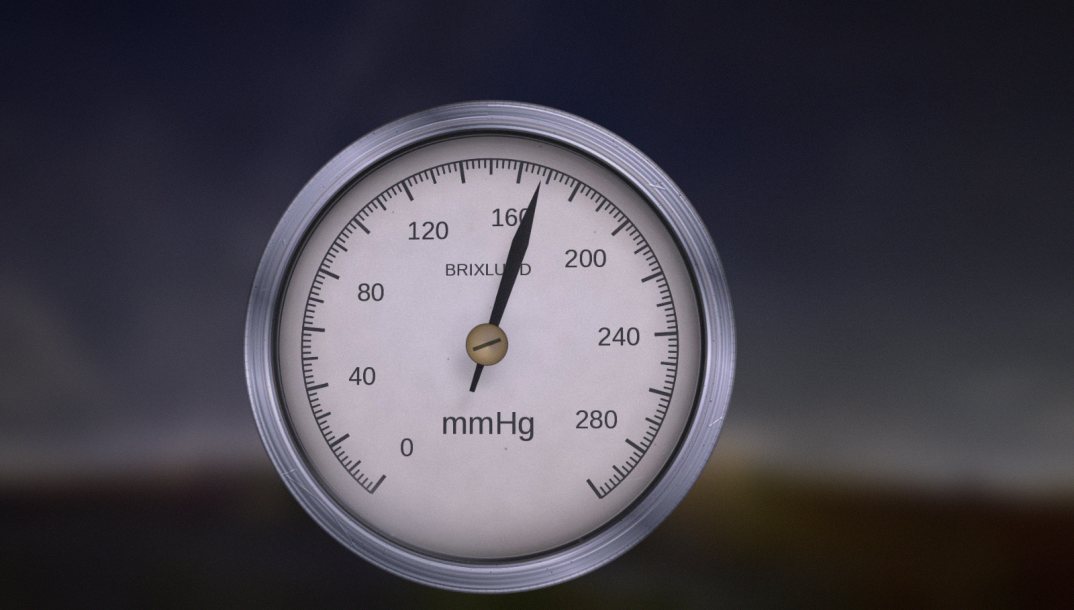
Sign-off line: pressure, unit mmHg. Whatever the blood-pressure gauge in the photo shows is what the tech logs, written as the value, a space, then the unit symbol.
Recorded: 168 mmHg
